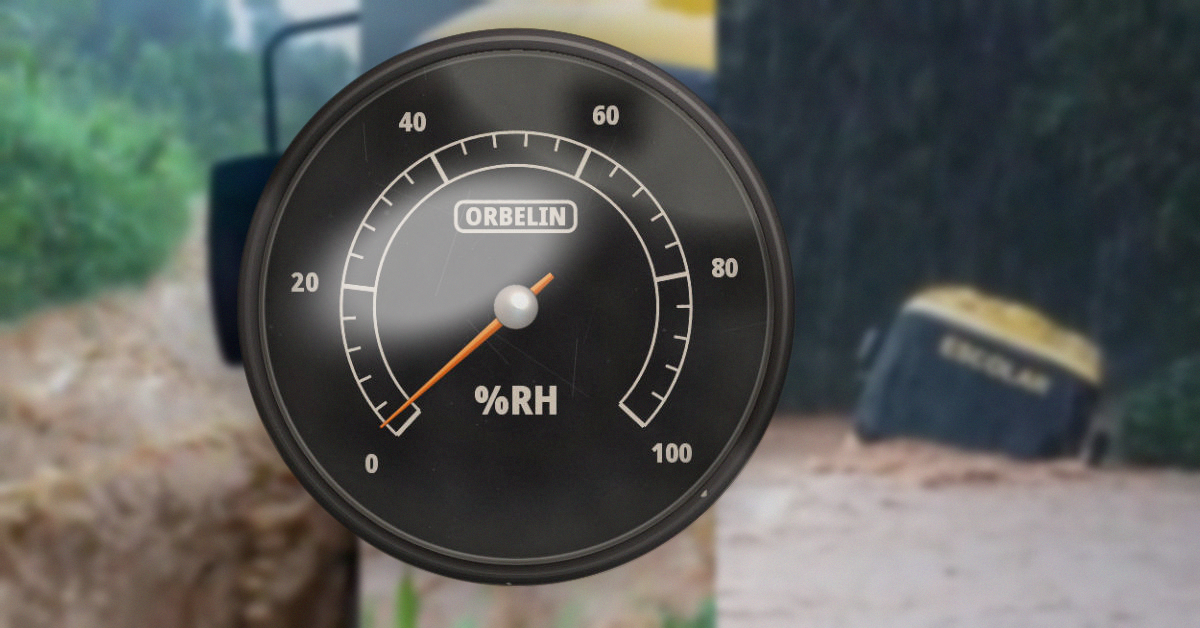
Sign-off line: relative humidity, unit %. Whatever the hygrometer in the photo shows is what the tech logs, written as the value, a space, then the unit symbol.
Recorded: 2 %
